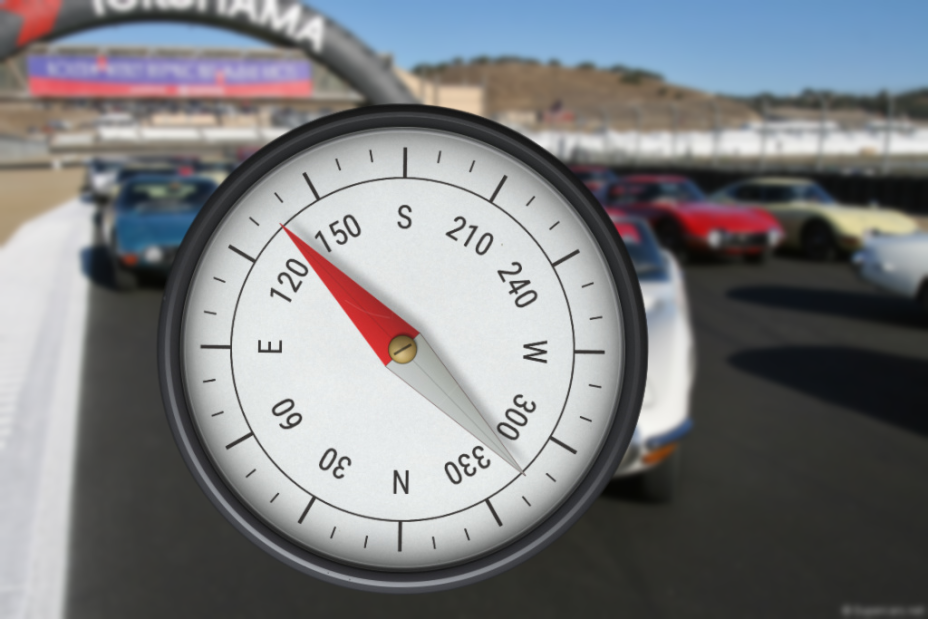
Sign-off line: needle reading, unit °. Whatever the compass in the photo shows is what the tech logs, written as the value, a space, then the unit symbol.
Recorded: 135 °
